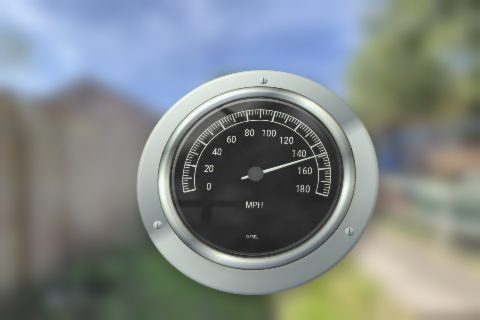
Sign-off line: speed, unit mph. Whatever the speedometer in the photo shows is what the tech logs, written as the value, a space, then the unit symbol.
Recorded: 150 mph
